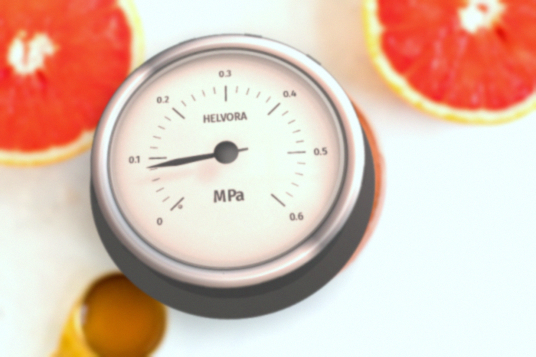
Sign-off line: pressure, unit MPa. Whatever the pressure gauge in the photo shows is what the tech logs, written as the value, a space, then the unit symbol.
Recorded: 0.08 MPa
